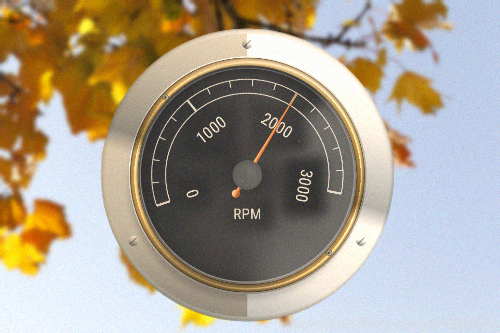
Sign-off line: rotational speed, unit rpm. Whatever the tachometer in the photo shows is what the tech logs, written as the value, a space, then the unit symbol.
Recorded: 2000 rpm
